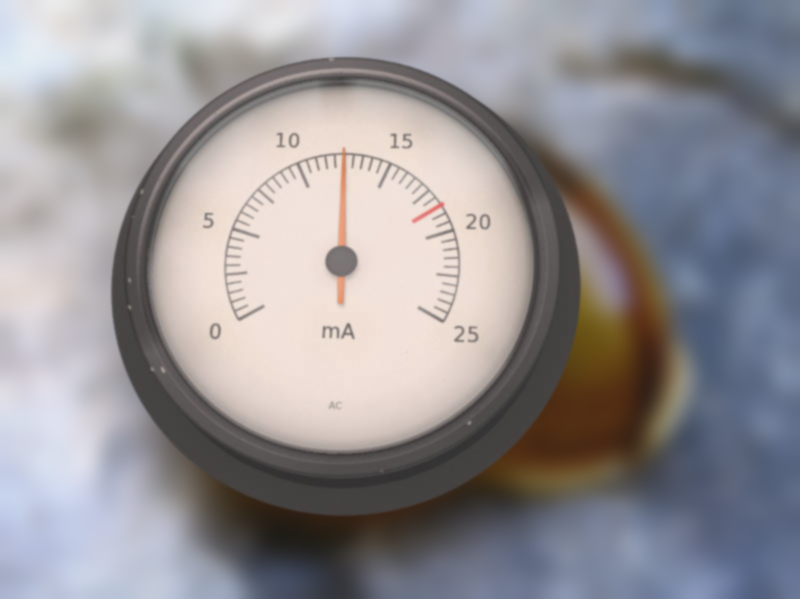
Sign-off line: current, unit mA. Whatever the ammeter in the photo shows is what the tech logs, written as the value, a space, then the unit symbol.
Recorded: 12.5 mA
